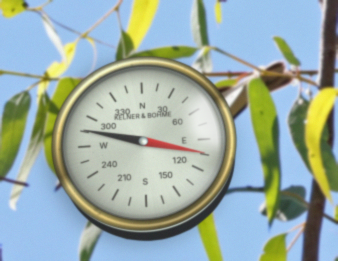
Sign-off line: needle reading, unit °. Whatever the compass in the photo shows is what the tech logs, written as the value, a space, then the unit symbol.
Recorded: 105 °
